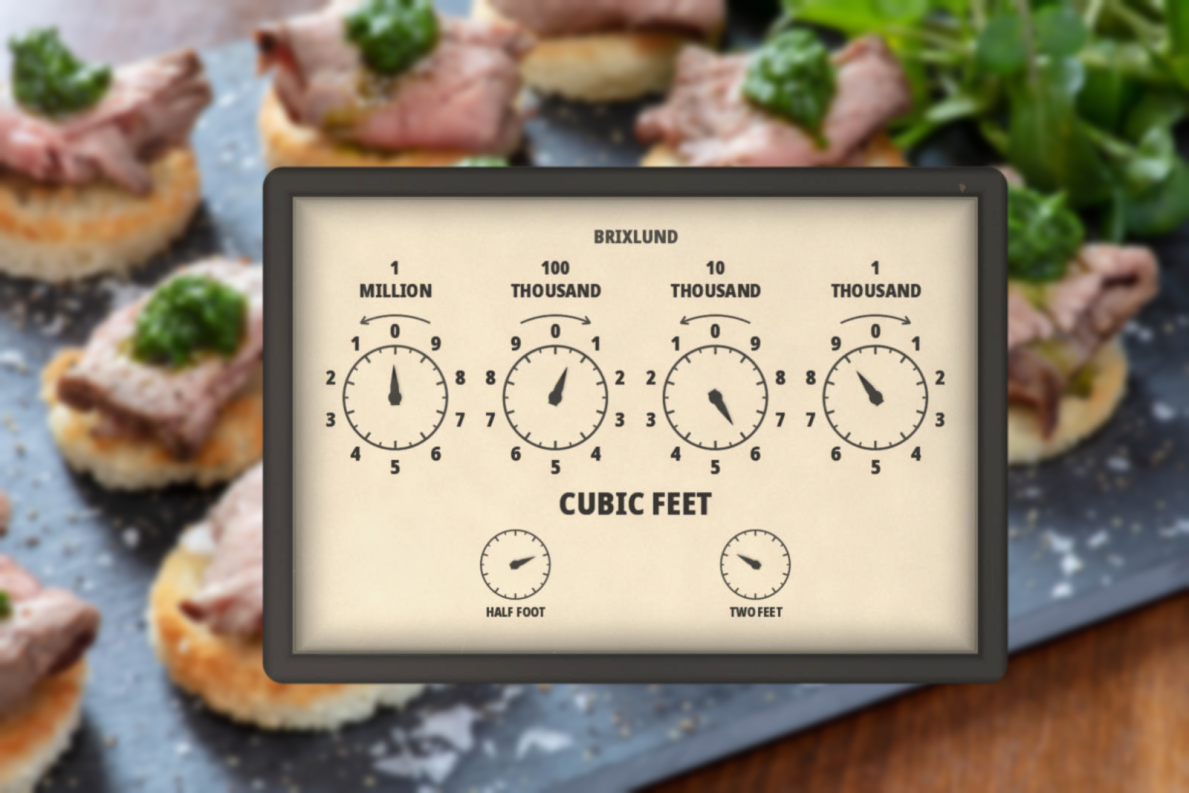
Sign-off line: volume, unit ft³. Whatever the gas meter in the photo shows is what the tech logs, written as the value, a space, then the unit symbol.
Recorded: 5900 ft³
